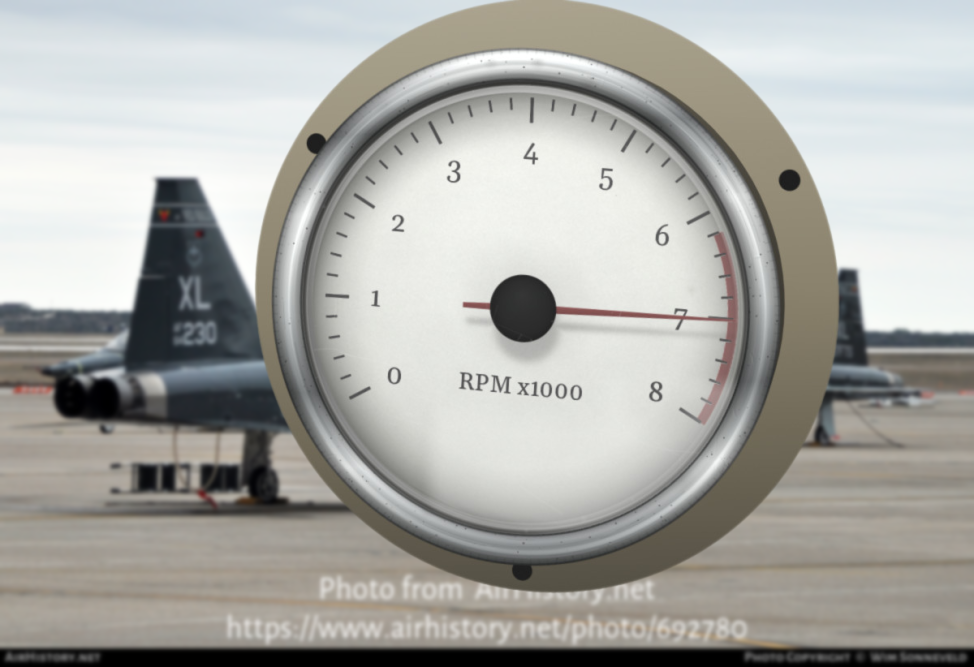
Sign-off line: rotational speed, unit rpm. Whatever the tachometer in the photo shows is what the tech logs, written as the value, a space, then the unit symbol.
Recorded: 7000 rpm
